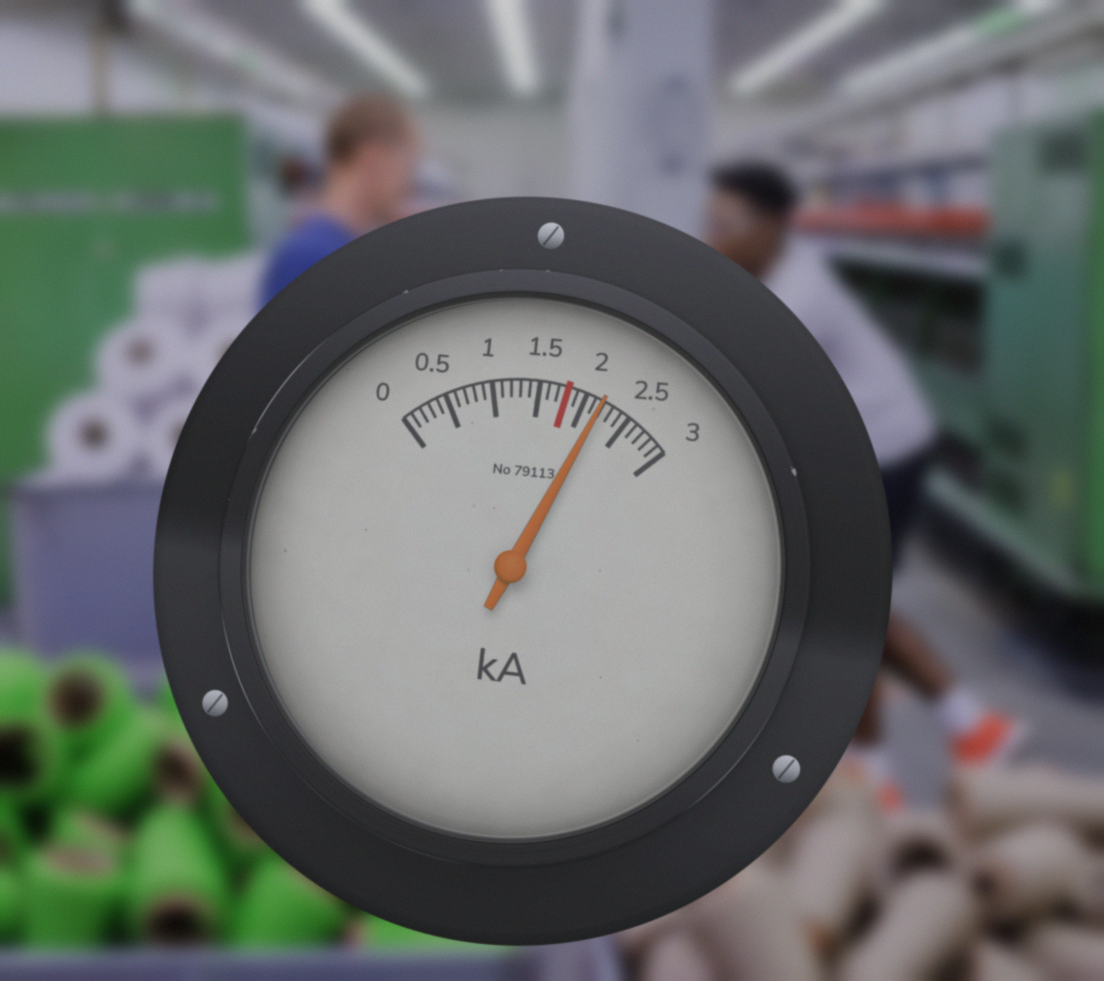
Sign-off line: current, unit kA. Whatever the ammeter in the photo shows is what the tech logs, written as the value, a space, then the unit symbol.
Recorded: 2.2 kA
